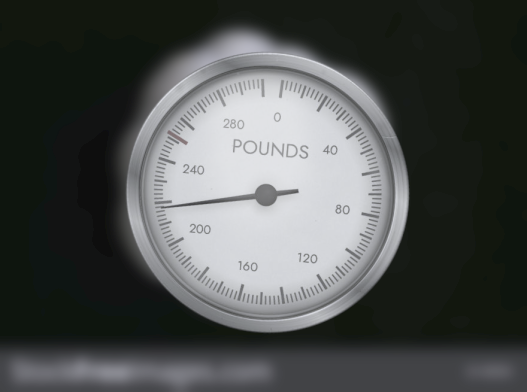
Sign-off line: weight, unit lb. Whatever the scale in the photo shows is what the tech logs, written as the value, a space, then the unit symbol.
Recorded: 218 lb
